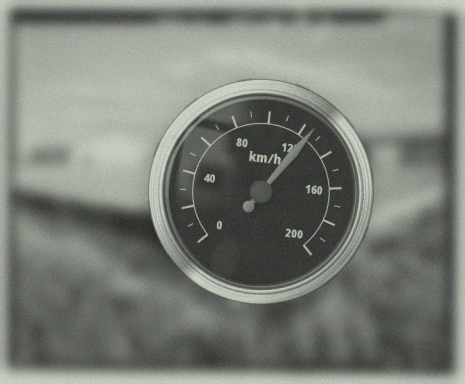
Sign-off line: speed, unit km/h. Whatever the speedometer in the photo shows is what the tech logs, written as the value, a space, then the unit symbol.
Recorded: 125 km/h
